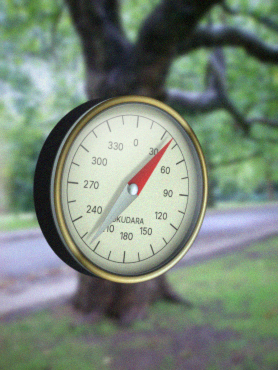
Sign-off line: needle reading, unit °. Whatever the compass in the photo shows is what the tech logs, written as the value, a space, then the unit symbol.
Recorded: 37.5 °
